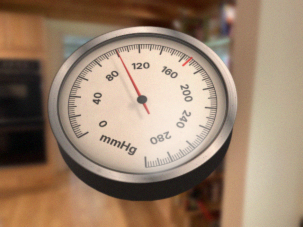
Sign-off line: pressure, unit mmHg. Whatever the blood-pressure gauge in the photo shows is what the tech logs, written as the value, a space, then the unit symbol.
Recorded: 100 mmHg
